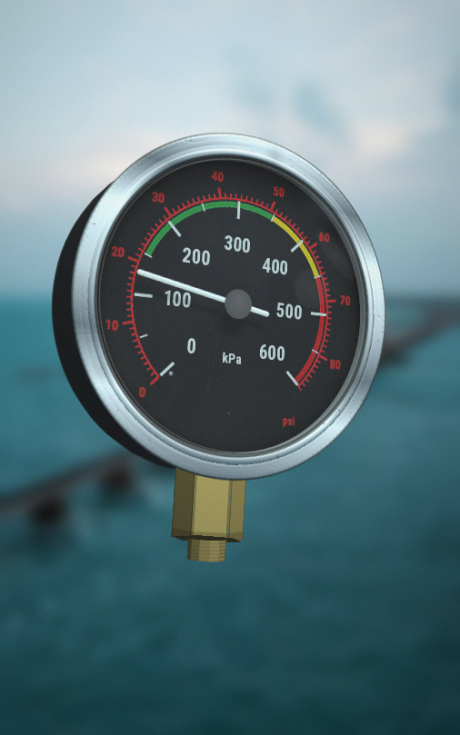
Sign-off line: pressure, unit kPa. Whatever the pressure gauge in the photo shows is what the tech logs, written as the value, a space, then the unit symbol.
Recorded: 125 kPa
